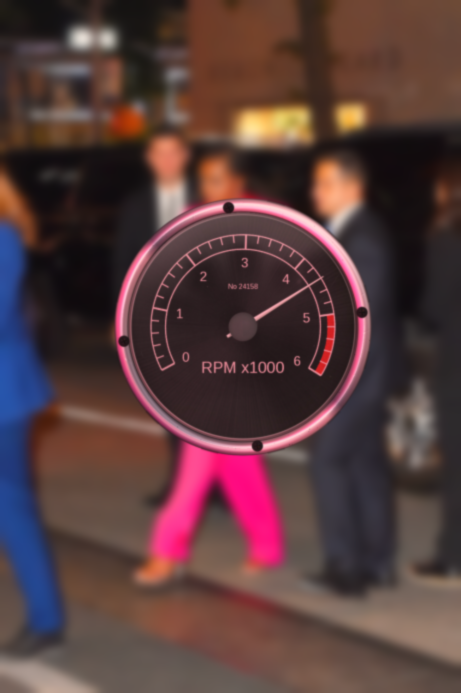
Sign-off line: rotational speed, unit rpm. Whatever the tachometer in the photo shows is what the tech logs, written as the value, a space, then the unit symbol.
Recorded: 4400 rpm
